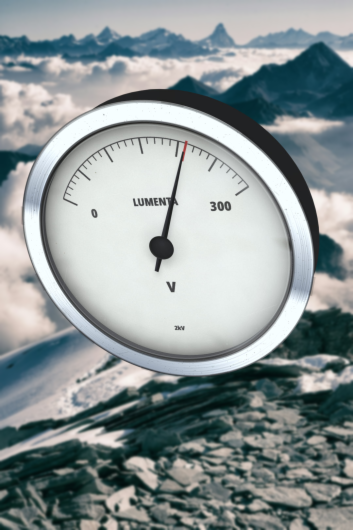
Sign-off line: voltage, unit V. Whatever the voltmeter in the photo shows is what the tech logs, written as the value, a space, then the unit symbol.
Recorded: 210 V
